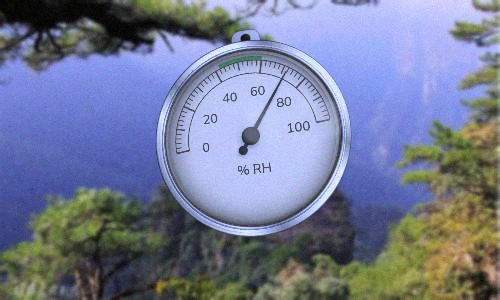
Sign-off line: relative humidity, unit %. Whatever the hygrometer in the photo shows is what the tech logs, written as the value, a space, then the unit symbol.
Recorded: 72 %
